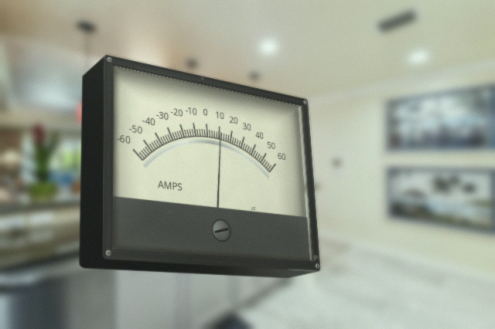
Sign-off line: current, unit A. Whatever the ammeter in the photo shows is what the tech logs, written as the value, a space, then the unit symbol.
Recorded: 10 A
